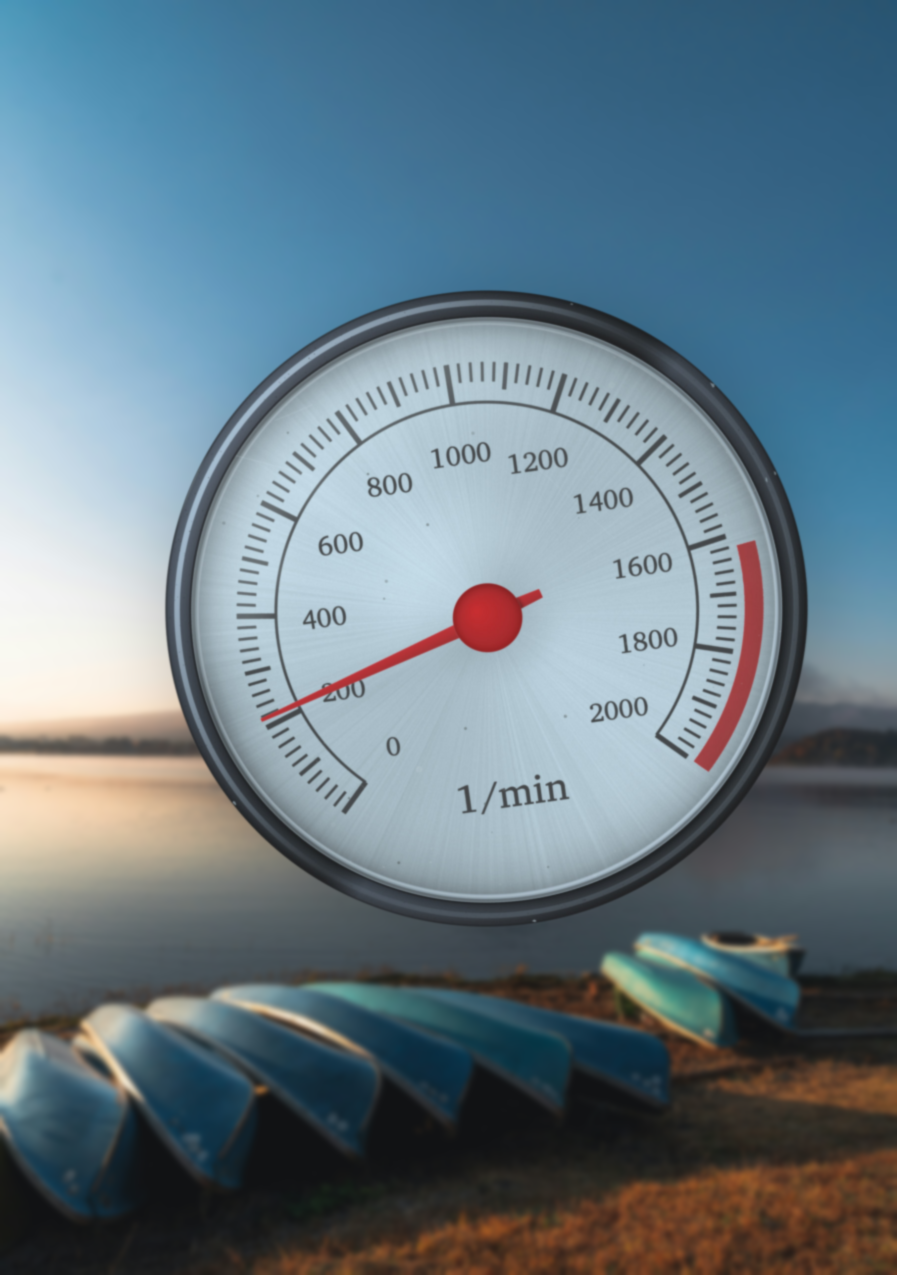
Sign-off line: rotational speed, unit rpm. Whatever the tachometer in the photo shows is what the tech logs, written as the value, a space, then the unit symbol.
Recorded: 220 rpm
